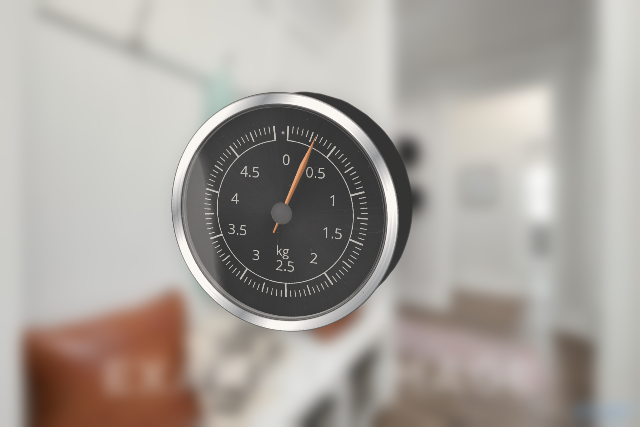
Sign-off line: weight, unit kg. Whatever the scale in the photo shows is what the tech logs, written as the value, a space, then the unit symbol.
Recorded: 0.3 kg
